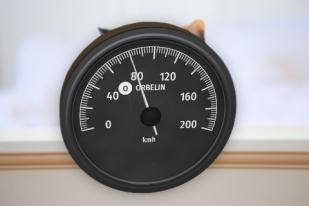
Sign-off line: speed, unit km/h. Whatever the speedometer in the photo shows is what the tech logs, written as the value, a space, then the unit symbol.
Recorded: 80 km/h
